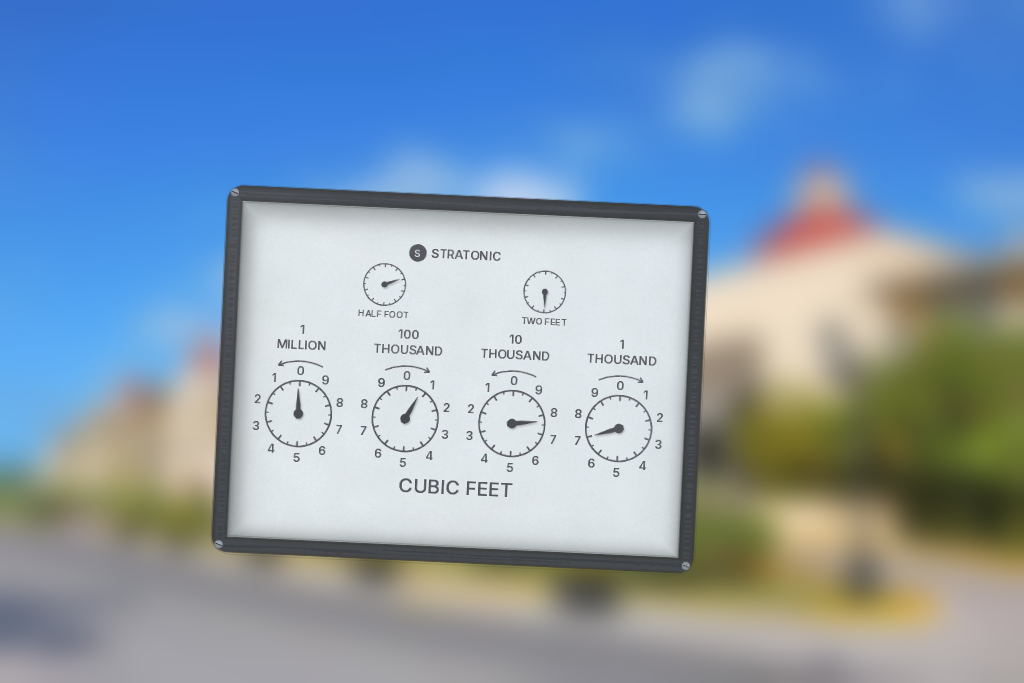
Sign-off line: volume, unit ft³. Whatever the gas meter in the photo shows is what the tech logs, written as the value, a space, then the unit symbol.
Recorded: 7700 ft³
